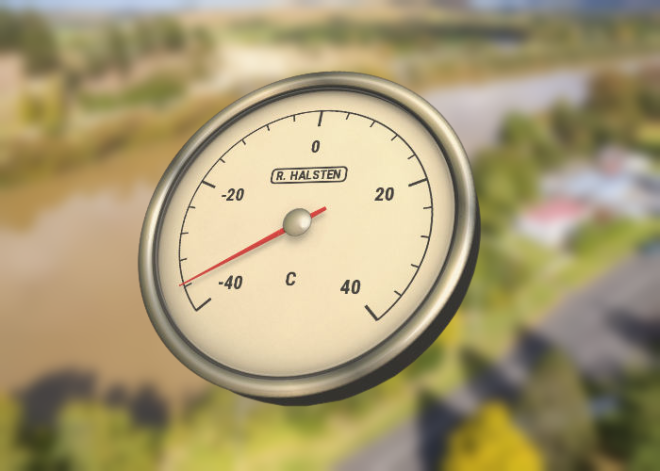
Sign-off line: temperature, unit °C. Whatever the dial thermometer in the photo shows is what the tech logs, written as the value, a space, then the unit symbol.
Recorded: -36 °C
